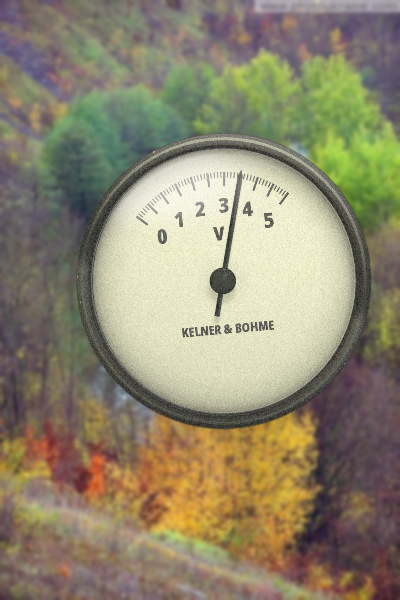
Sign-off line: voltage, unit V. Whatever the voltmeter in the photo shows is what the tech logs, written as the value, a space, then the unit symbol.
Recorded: 3.5 V
